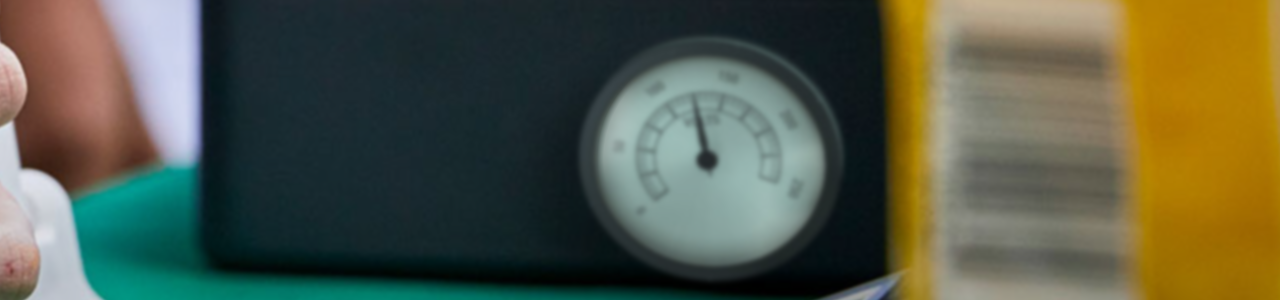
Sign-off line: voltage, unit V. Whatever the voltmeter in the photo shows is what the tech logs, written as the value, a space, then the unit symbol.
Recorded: 125 V
